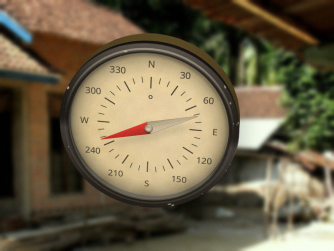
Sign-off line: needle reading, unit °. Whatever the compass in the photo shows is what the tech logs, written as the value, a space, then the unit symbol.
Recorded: 250 °
